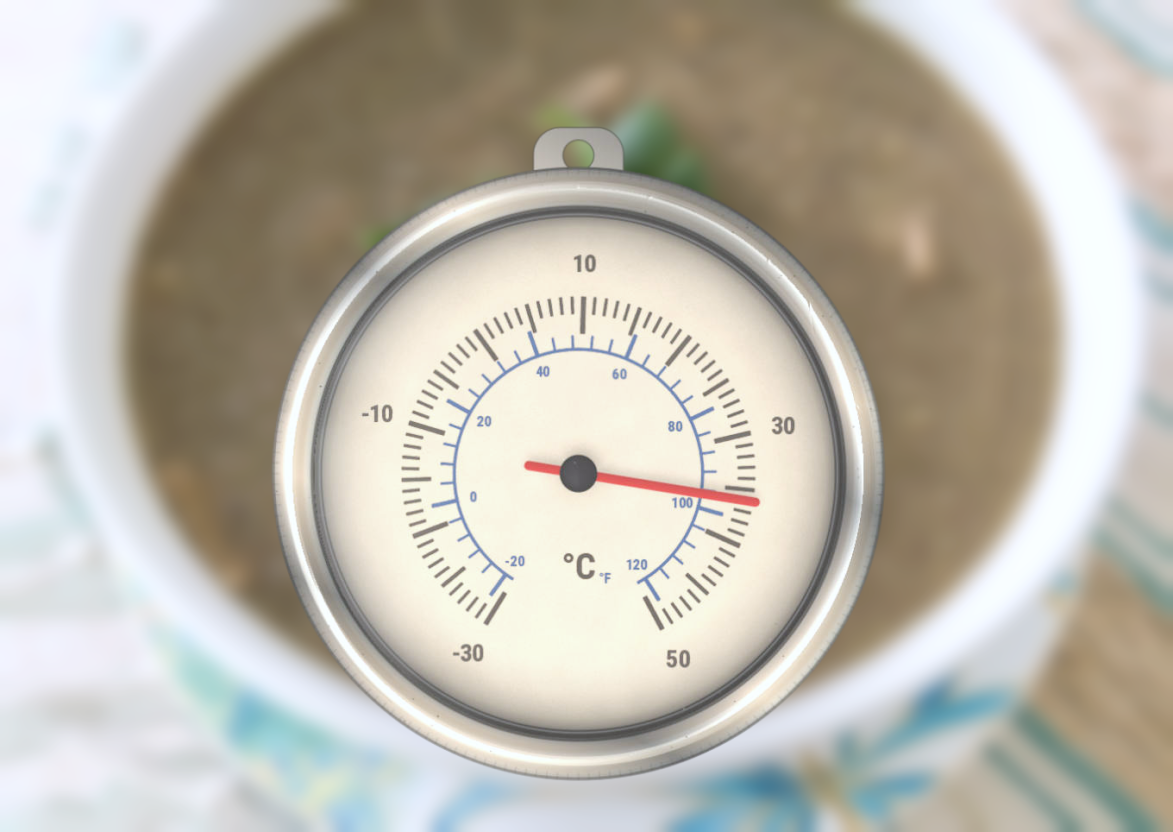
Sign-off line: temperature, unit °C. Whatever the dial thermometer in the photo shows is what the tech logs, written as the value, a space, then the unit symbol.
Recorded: 36 °C
